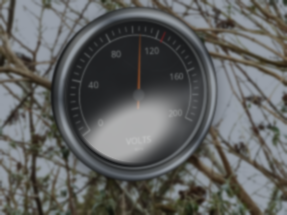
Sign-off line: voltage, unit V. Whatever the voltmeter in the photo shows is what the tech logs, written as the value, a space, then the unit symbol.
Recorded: 105 V
